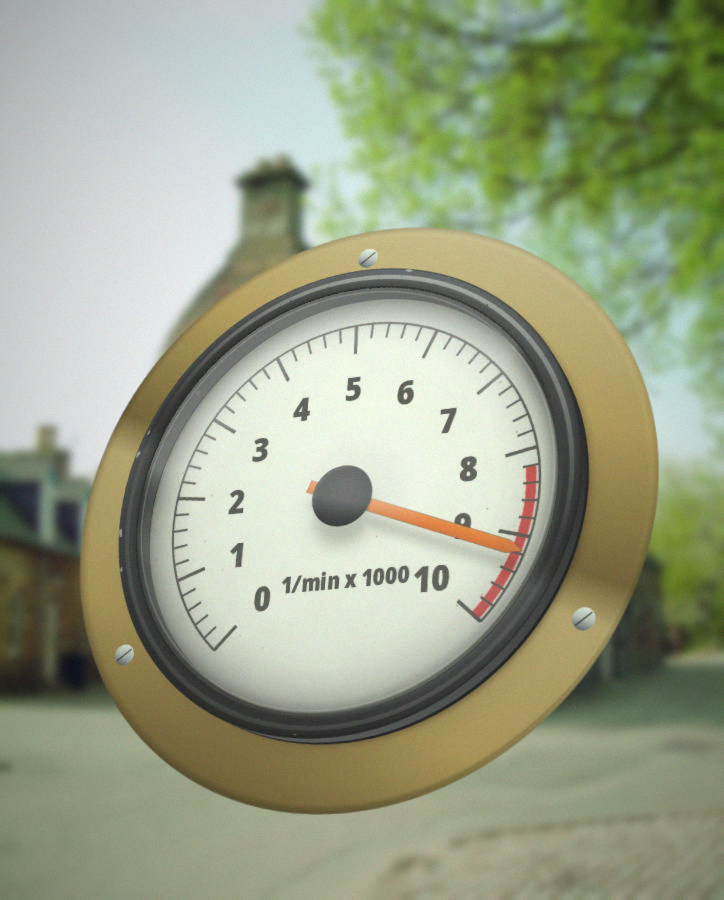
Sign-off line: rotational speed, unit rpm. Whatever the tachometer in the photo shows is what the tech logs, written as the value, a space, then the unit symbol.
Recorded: 9200 rpm
